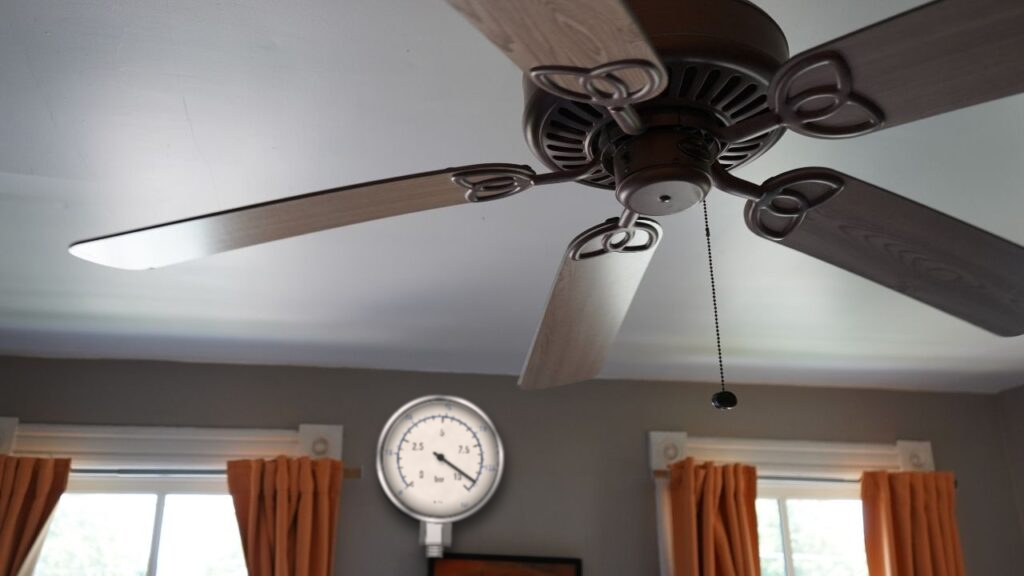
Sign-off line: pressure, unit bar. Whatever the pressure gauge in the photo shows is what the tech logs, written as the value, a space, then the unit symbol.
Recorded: 9.5 bar
